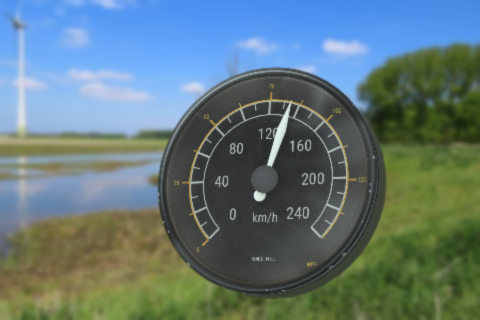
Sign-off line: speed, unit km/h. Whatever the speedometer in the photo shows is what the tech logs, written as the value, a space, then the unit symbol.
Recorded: 135 km/h
